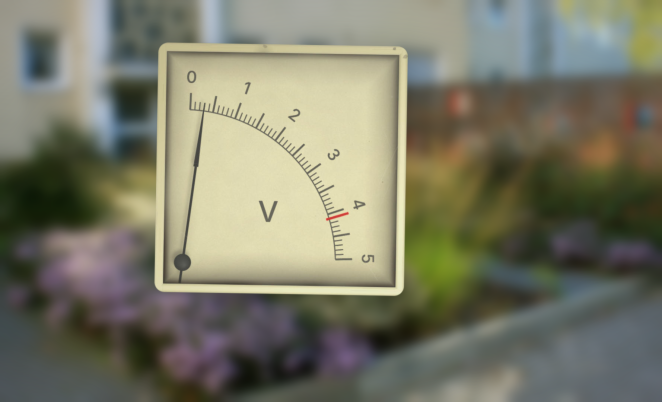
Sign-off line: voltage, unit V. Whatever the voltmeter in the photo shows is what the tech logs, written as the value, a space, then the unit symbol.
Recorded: 0.3 V
